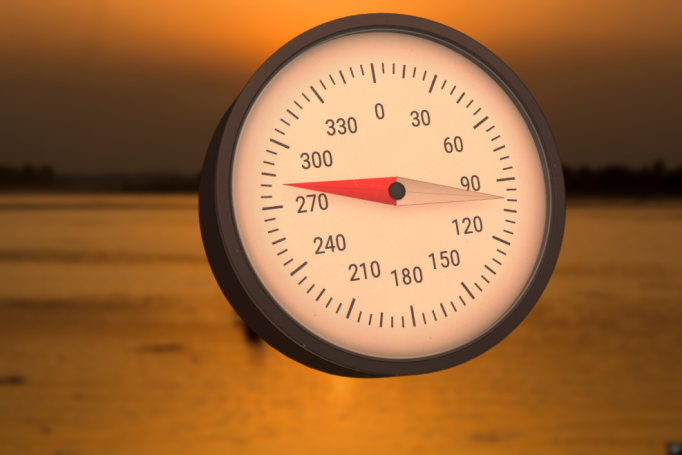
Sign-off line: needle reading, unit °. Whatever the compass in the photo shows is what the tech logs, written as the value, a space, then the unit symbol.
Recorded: 280 °
